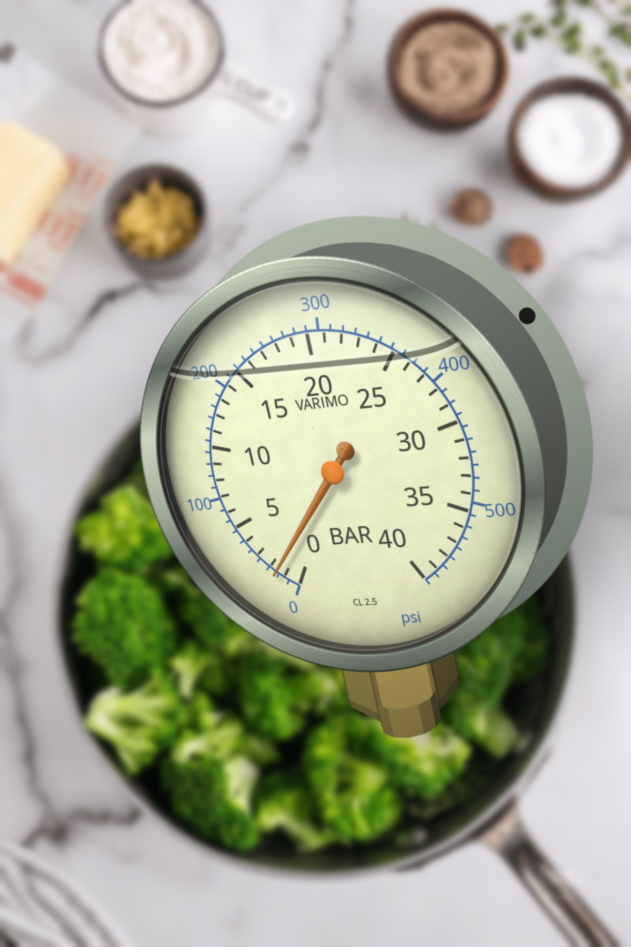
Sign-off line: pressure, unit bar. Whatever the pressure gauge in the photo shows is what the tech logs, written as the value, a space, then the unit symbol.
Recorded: 1.5 bar
